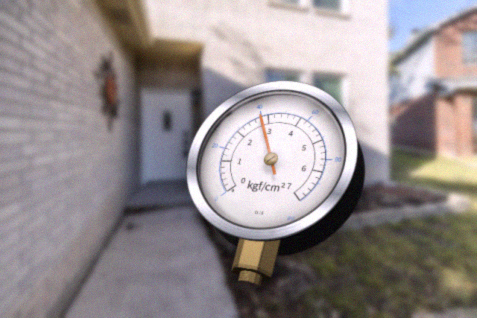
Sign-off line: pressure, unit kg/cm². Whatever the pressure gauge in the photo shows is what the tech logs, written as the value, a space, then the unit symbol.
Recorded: 2.8 kg/cm²
